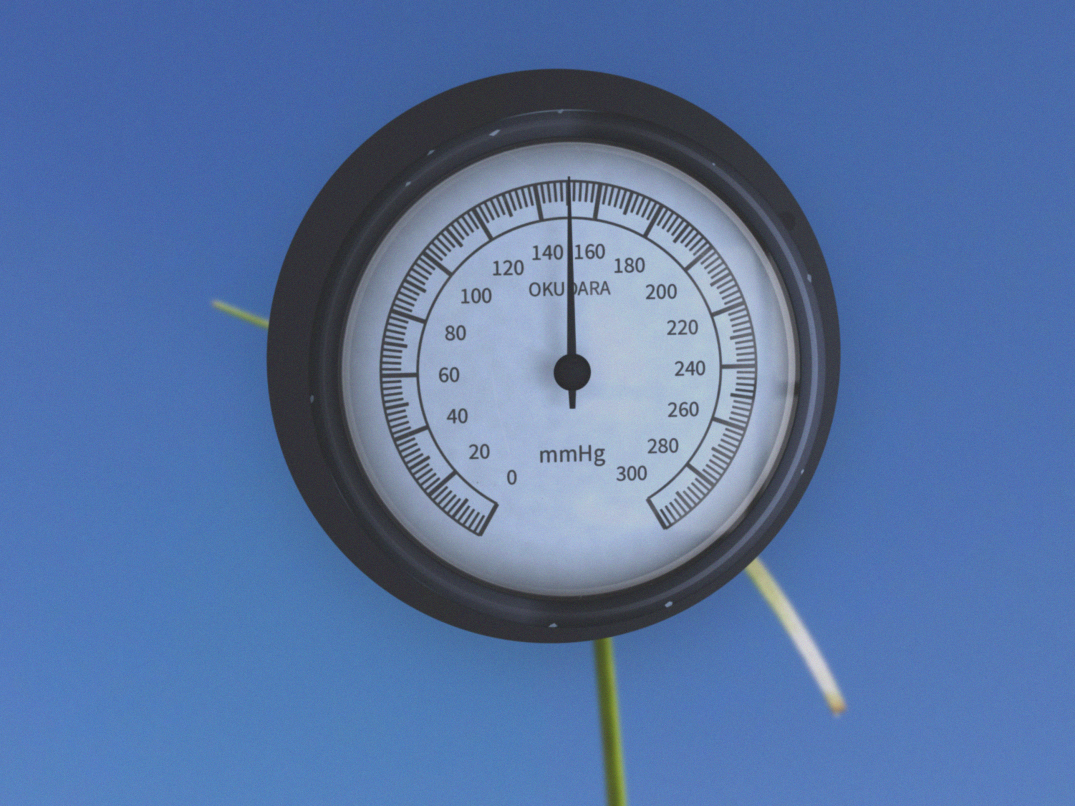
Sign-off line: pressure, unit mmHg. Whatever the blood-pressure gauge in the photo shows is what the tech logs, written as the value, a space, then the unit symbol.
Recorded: 150 mmHg
